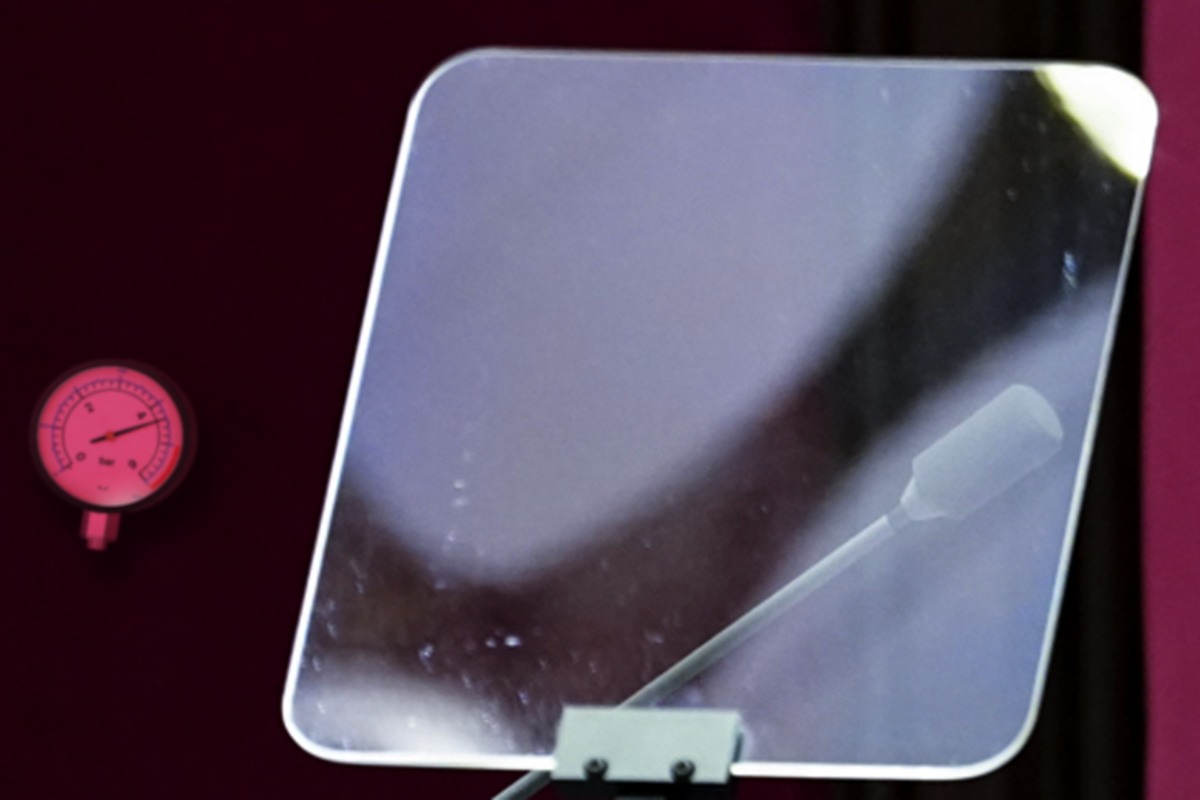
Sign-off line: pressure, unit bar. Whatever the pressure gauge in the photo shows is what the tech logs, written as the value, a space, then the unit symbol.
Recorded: 4.4 bar
